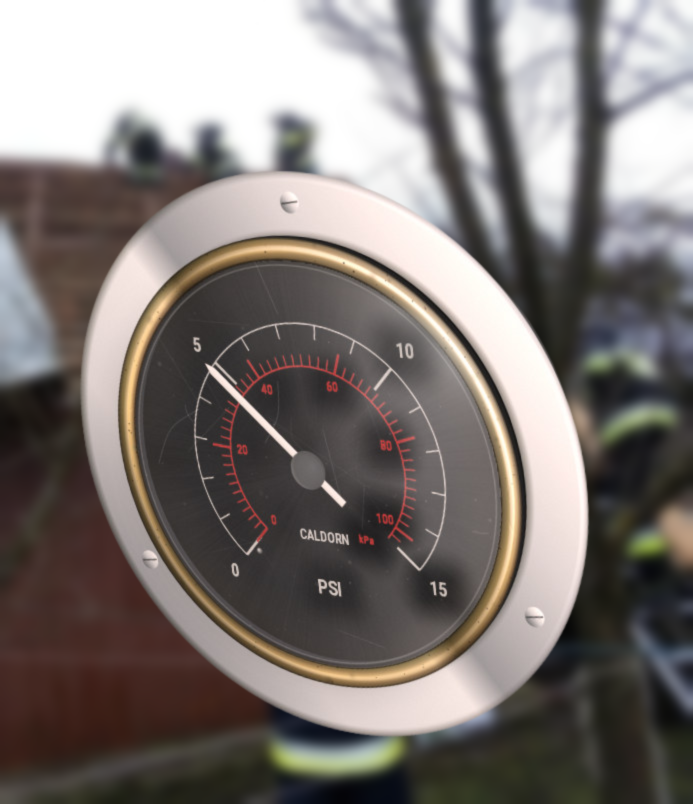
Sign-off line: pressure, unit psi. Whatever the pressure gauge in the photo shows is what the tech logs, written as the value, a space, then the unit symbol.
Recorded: 5 psi
